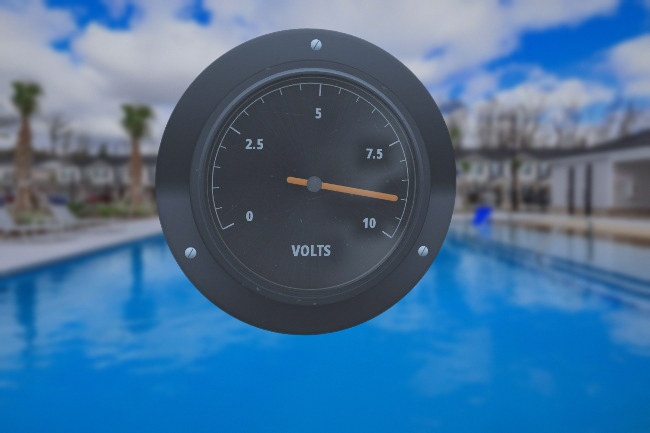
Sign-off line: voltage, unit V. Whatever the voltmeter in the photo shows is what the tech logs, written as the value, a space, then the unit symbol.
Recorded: 9 V
